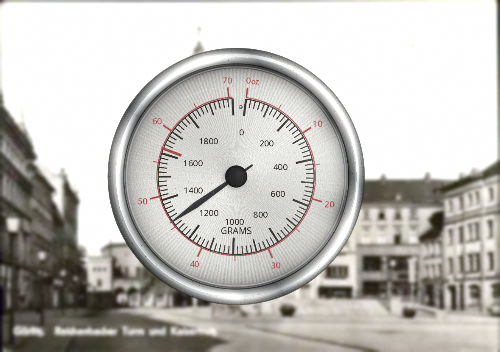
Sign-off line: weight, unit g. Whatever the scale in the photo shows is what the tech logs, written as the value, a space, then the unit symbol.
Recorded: 1300 g
